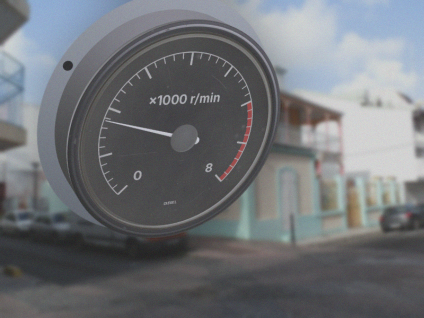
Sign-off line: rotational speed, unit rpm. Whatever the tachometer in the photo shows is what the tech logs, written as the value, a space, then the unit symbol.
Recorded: 1800 rpm
